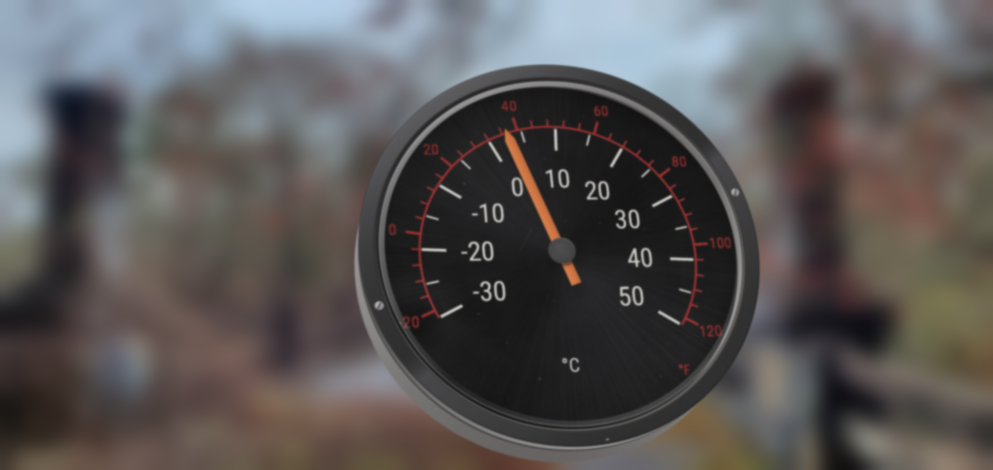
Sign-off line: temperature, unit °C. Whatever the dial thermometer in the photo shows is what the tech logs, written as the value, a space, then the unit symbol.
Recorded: 2.5 °C
